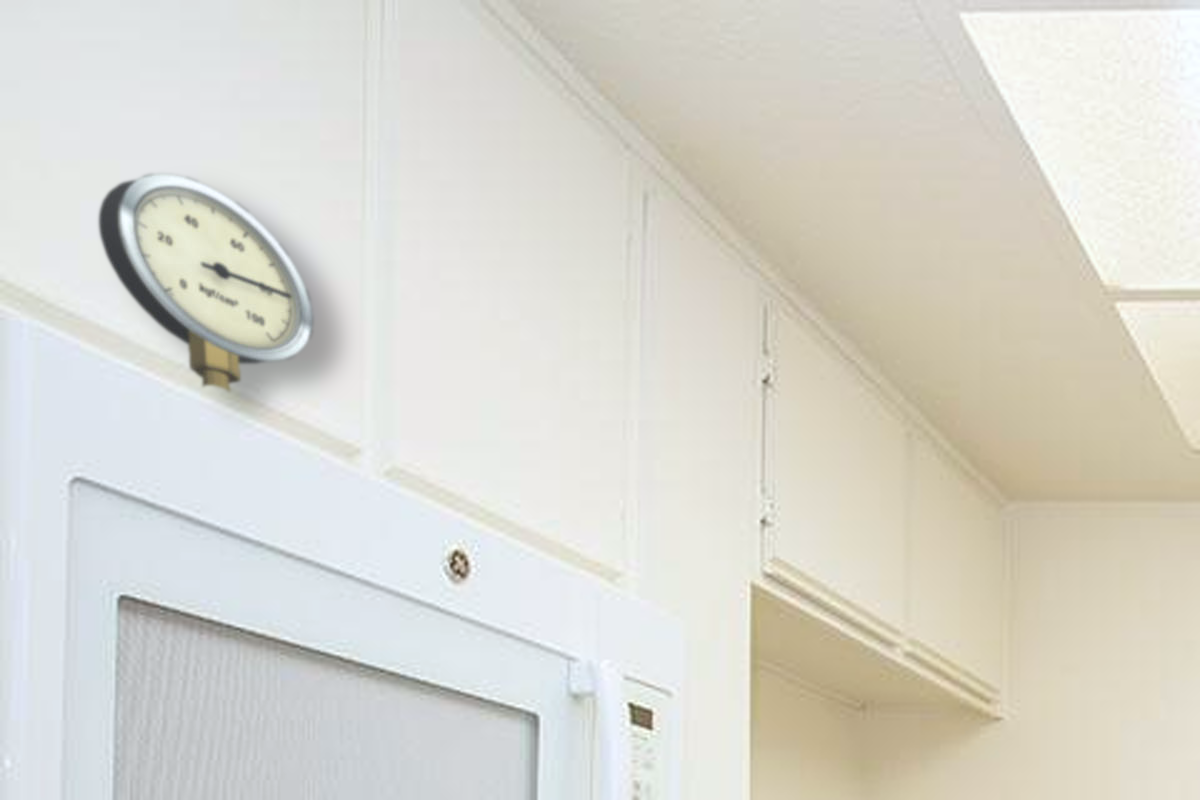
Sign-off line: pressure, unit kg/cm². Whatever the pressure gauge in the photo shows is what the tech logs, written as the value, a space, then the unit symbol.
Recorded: 80 kg/cm²
